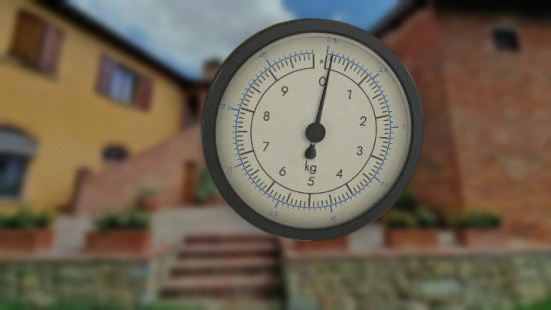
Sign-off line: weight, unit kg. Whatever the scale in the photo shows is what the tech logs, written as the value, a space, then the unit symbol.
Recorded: 0.1 kg
